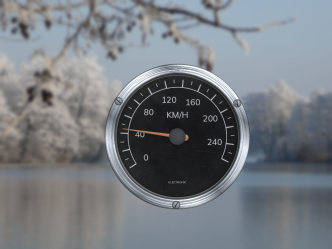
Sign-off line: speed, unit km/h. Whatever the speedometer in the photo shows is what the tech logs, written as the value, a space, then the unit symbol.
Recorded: 45 km/h
